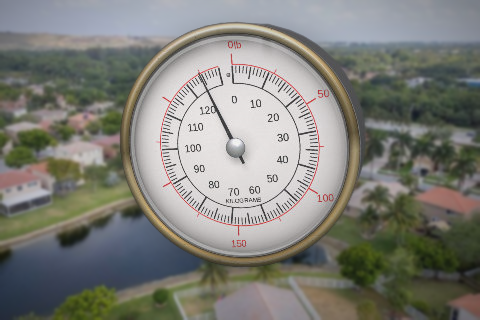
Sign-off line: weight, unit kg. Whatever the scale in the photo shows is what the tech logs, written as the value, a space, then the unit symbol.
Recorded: 125 kg
